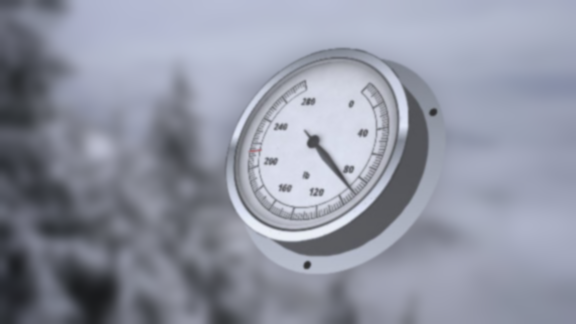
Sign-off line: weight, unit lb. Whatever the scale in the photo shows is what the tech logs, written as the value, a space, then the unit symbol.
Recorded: 90 lb
